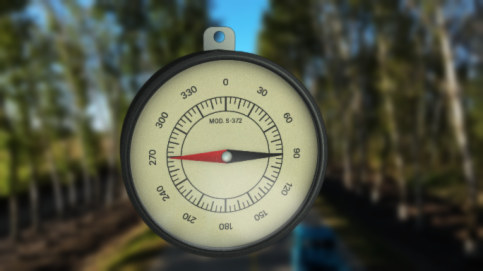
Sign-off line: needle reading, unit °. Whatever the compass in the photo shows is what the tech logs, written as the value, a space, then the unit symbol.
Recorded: 270 °
